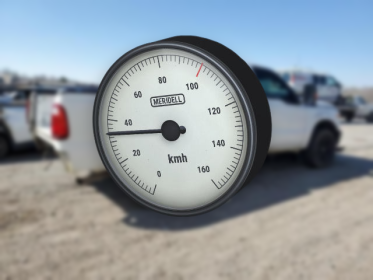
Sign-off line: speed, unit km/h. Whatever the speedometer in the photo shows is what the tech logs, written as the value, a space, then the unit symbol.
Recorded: 34 km/h
